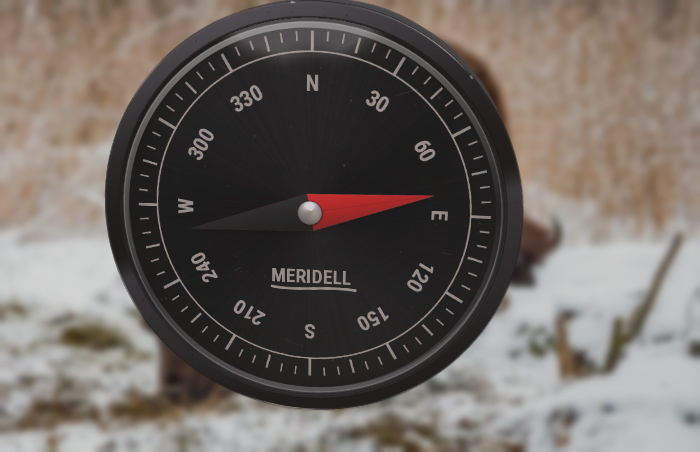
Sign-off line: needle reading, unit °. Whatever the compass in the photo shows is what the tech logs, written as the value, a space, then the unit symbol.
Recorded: 80 °
